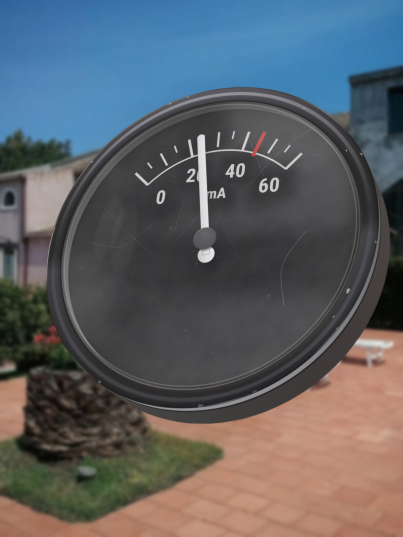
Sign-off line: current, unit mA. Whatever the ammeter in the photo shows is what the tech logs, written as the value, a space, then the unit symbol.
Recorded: 25 mA
